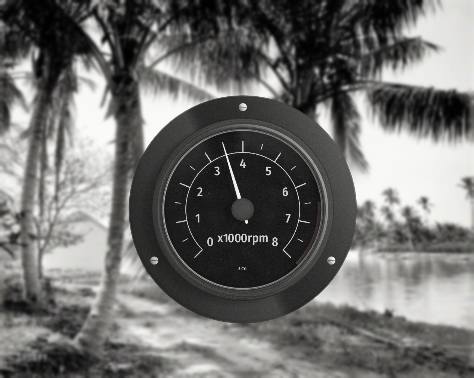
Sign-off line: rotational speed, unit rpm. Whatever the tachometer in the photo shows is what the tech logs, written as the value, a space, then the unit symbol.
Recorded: 3500 rpm
